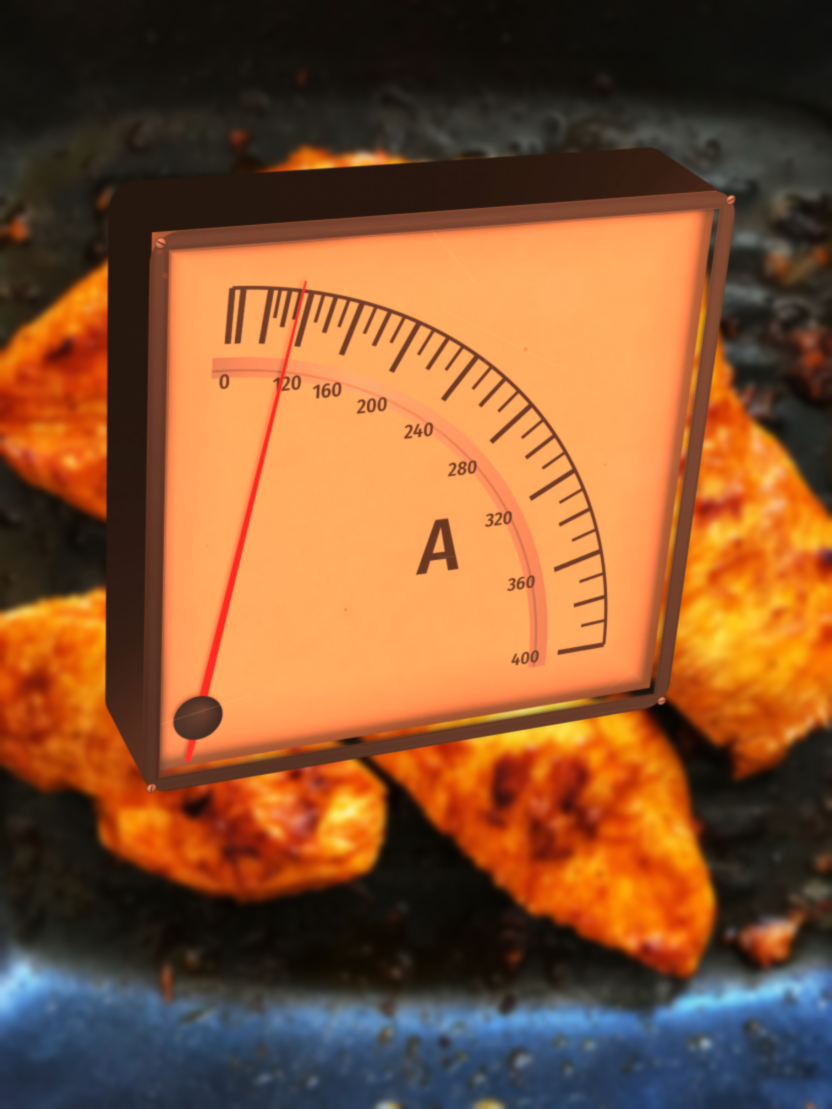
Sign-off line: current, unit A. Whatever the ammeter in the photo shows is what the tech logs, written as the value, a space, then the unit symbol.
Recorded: 110 A
